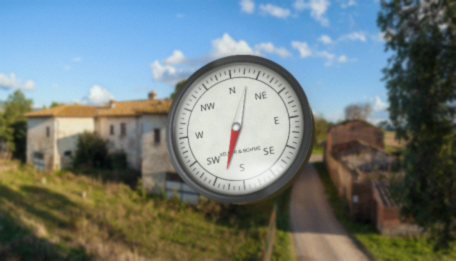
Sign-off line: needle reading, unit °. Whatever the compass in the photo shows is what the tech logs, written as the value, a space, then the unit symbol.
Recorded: 200 °
